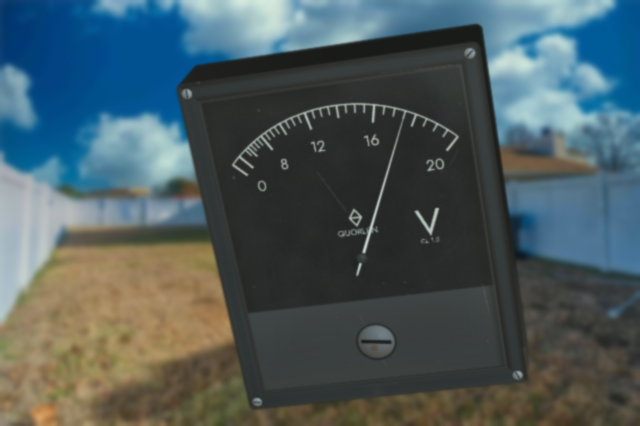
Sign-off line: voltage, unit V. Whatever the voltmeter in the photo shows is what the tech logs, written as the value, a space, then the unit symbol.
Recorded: 17.5 V
